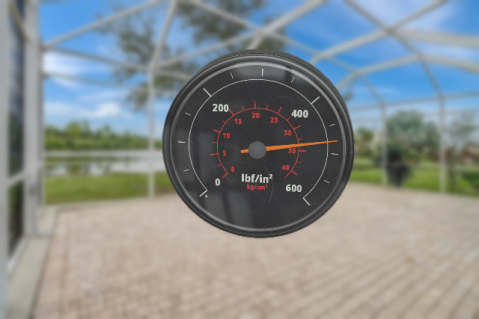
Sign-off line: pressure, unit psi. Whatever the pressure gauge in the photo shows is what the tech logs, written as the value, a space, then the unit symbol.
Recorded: 475 psi
